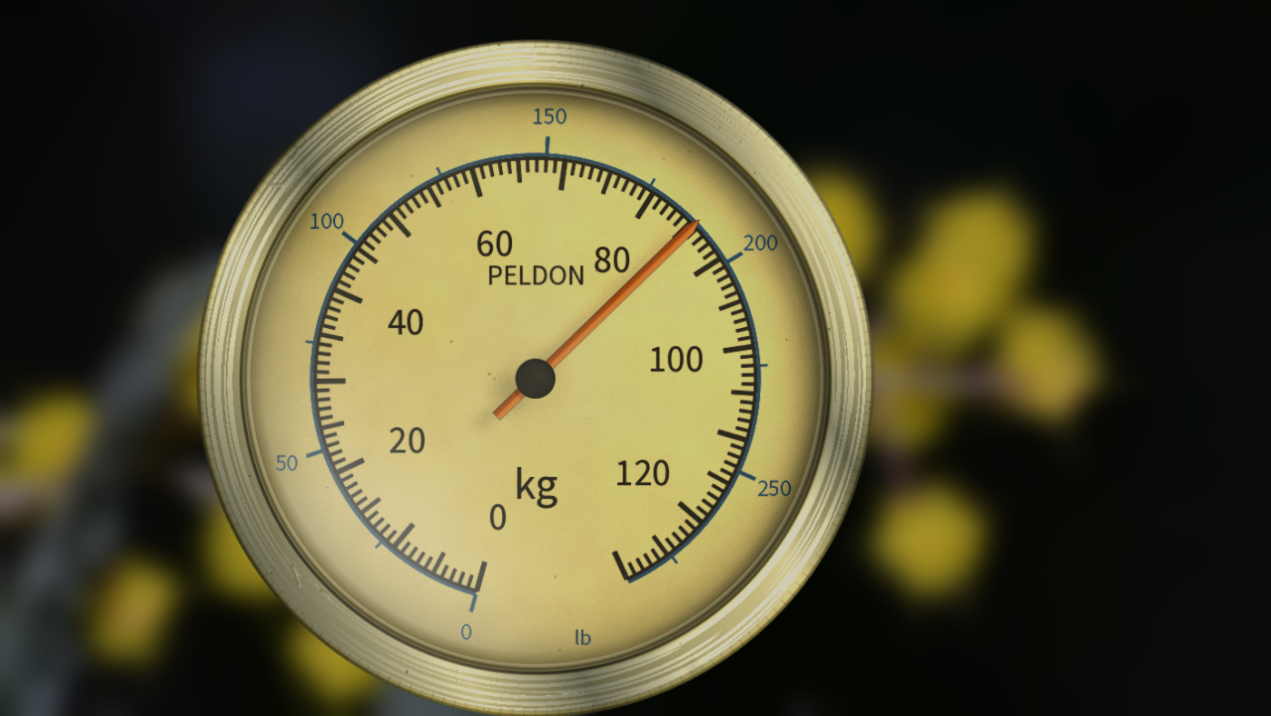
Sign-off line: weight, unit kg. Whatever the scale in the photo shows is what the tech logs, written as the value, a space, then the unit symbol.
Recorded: 85.5 kg
